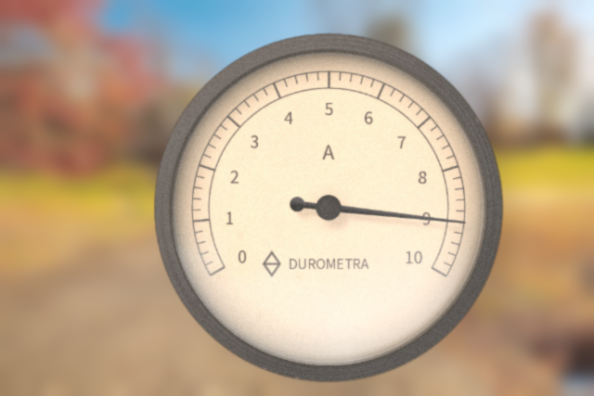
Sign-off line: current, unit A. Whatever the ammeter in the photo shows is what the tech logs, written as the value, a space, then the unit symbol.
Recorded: 9 A
